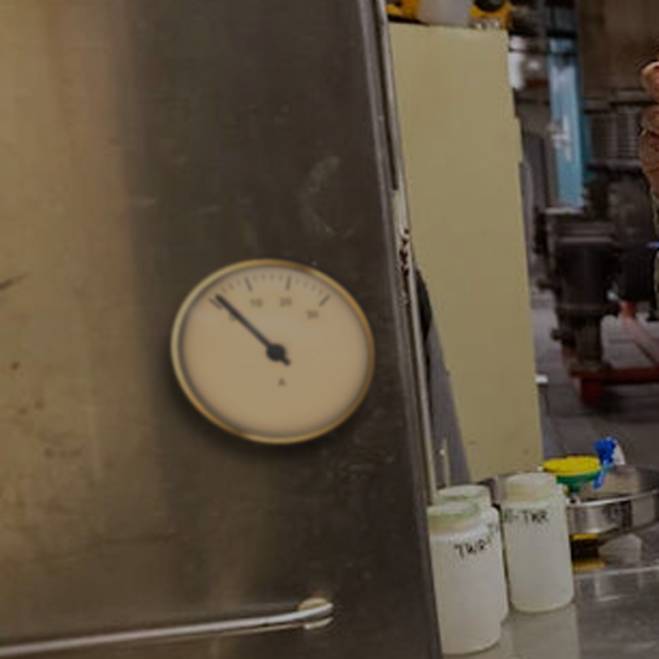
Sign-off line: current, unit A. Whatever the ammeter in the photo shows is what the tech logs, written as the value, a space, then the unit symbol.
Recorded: 2 A
